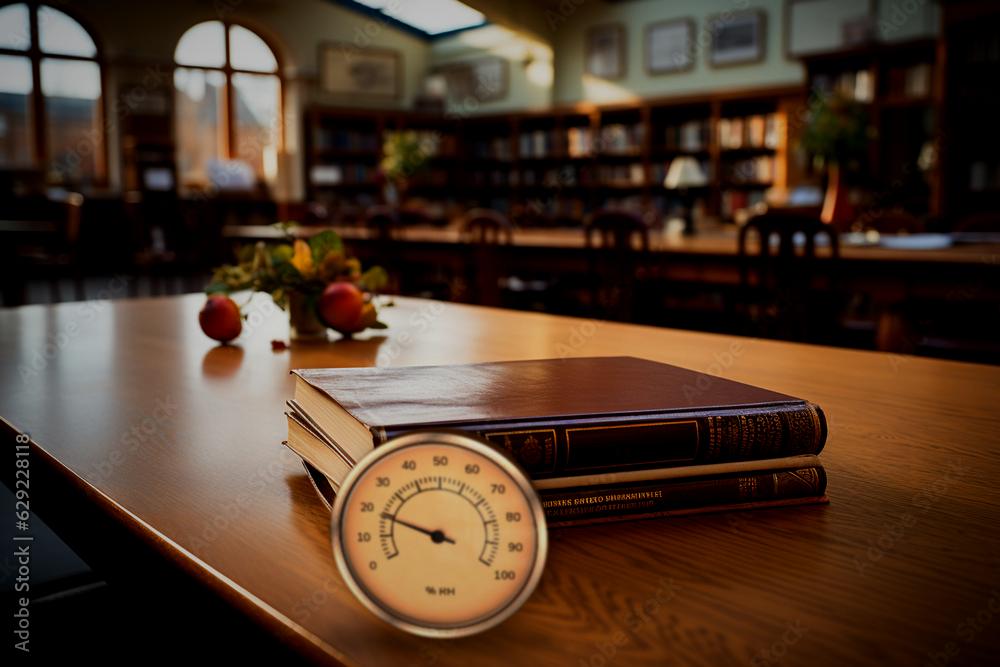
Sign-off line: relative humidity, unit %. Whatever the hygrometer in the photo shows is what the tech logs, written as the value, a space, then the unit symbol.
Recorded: 20 %
